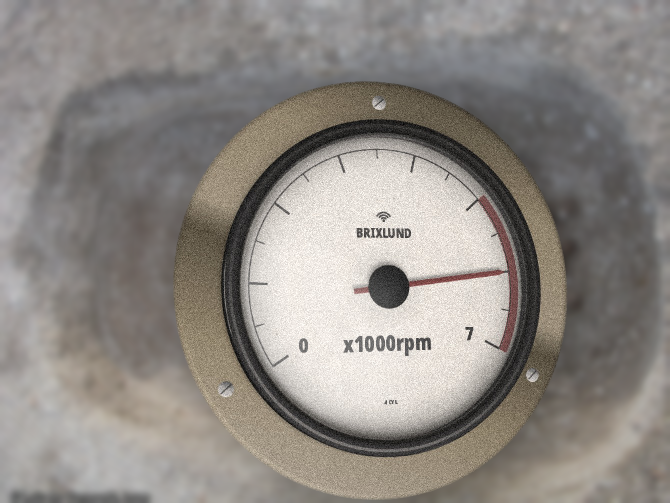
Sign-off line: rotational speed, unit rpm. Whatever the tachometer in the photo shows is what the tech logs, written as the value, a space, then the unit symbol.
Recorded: 6000 rpm
